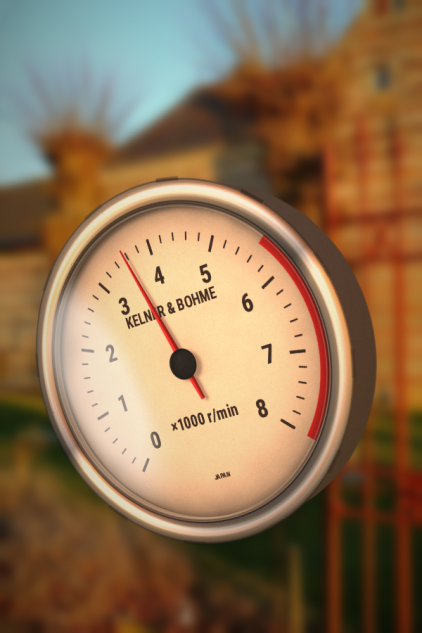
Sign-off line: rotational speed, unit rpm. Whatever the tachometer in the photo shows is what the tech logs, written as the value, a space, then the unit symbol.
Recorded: 3600 rpm
